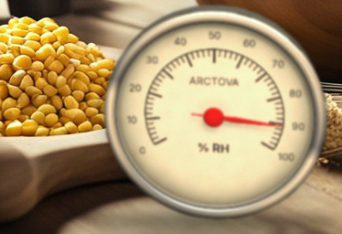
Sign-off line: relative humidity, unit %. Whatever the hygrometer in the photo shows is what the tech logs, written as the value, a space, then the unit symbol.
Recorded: 90 %
